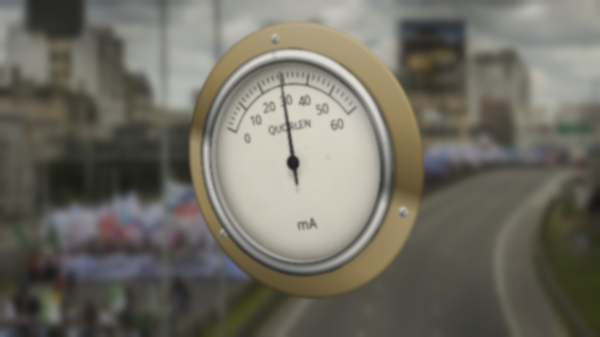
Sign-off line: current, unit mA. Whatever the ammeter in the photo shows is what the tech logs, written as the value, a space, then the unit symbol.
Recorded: 30 mA
